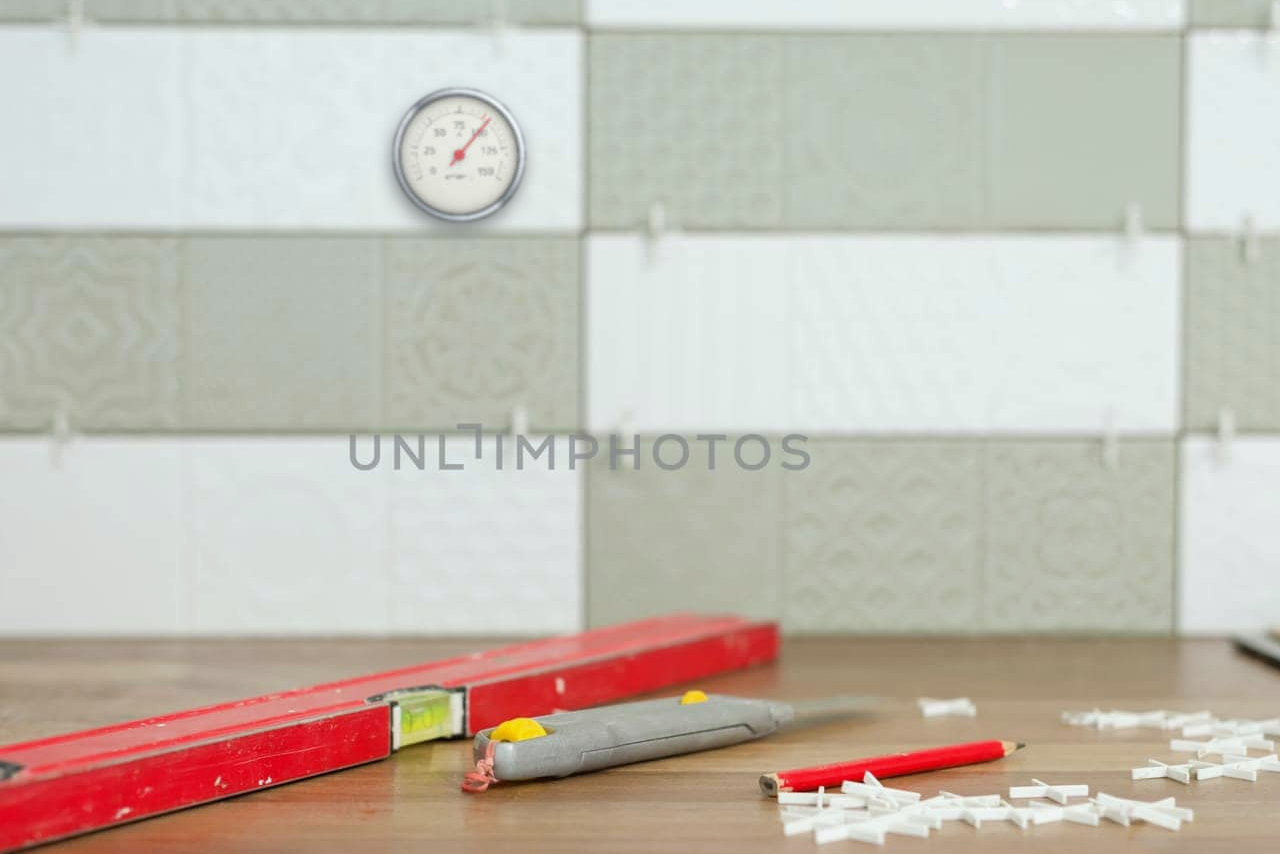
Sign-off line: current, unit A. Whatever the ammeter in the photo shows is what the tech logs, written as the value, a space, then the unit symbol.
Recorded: 100 A
